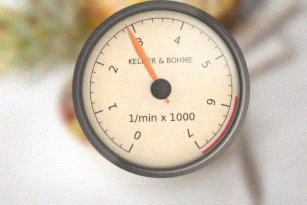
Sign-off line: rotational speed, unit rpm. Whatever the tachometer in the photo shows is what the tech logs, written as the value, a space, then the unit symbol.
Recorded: 2900 rpm
